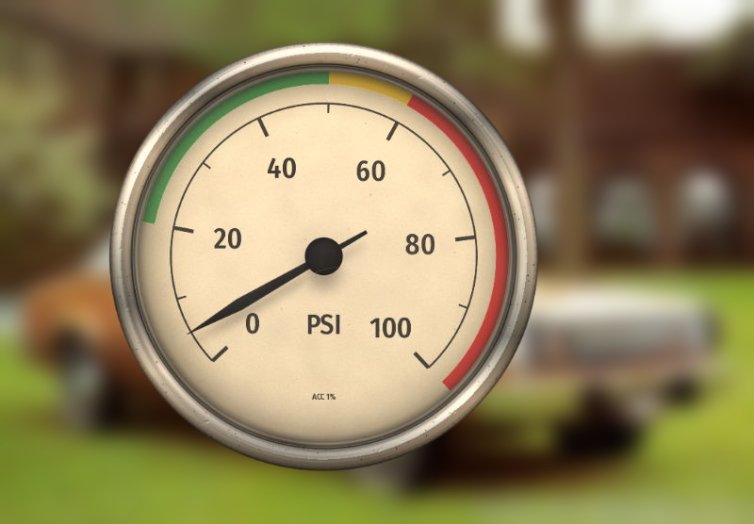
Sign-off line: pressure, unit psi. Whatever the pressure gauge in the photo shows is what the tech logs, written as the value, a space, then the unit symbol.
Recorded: 5 psi
